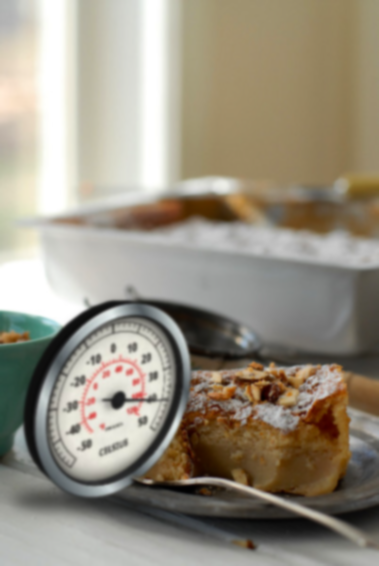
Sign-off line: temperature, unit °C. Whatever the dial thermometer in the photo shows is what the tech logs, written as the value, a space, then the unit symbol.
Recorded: 40 °C
